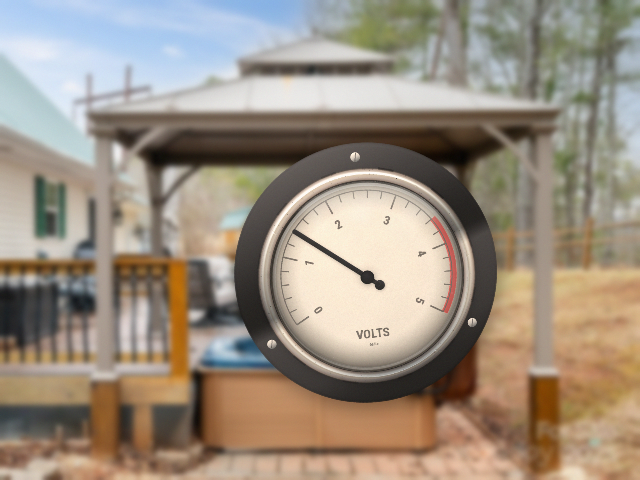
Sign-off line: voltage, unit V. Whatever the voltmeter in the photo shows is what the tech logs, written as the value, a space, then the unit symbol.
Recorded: 1.4 V
